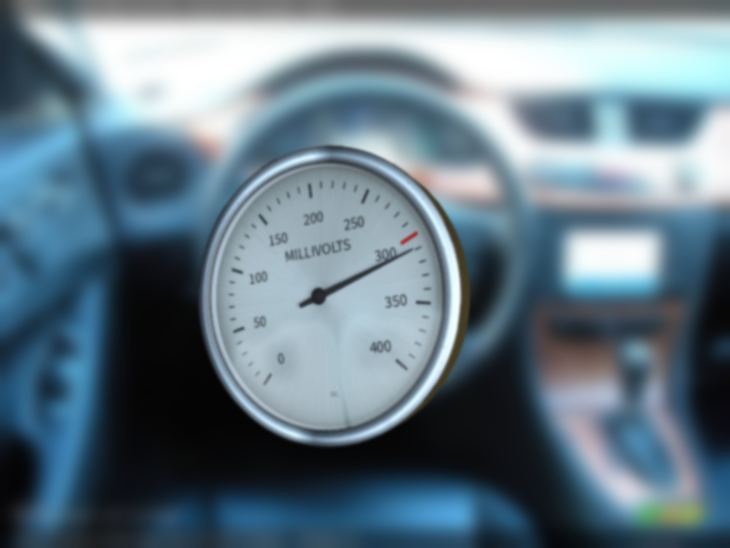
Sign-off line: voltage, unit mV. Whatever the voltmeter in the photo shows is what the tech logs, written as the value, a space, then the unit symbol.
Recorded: 310 mV
